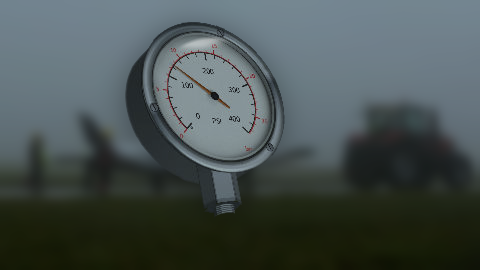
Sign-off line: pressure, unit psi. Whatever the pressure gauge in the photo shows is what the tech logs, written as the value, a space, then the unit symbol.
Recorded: 120 psi
